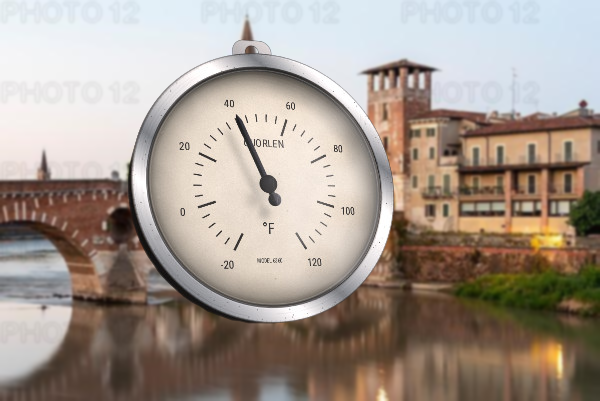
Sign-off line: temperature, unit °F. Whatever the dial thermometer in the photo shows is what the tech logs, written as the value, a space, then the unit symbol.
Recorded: 40 °F
